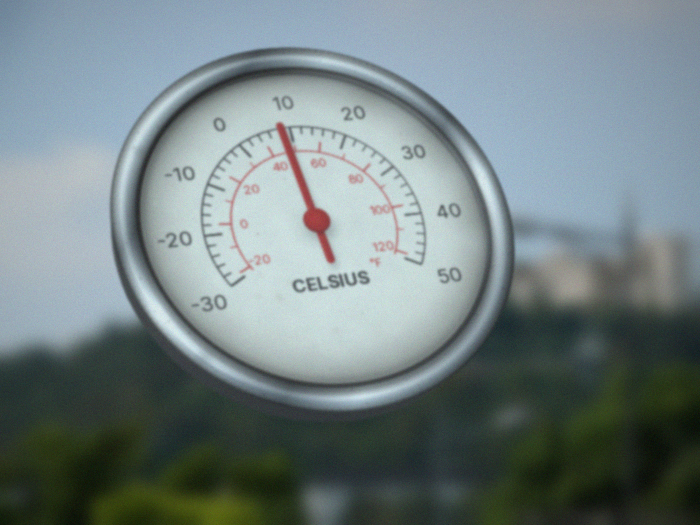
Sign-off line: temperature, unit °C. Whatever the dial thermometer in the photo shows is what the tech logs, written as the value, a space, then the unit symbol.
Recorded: 8 °C
